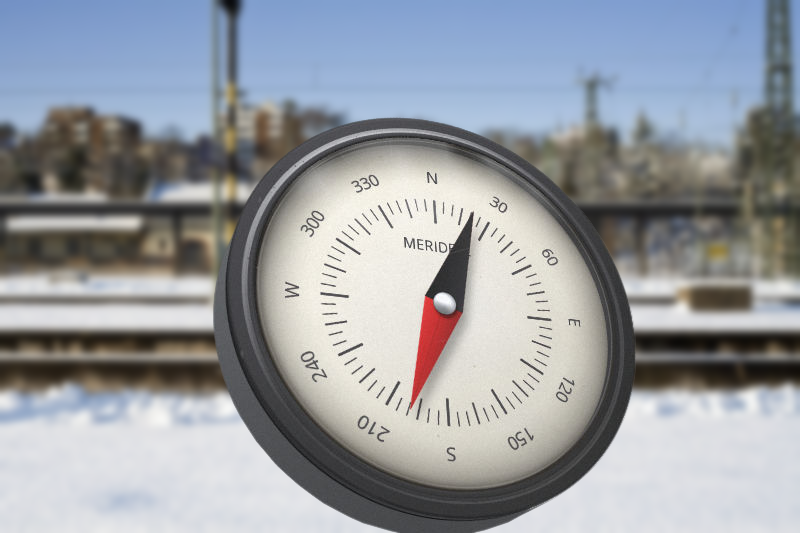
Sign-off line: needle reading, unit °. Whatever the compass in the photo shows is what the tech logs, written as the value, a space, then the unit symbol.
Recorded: 200 °
